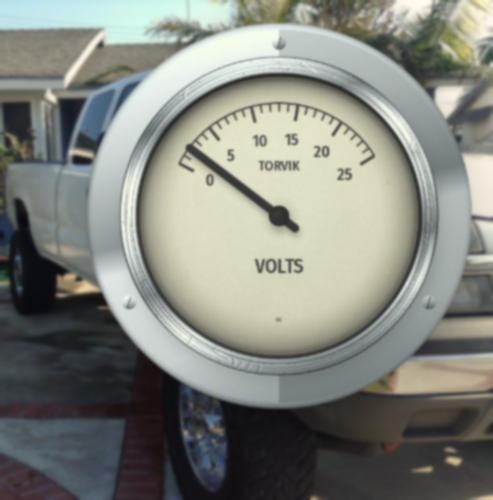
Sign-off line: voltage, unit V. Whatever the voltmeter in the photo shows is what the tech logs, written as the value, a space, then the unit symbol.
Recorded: 2 V
